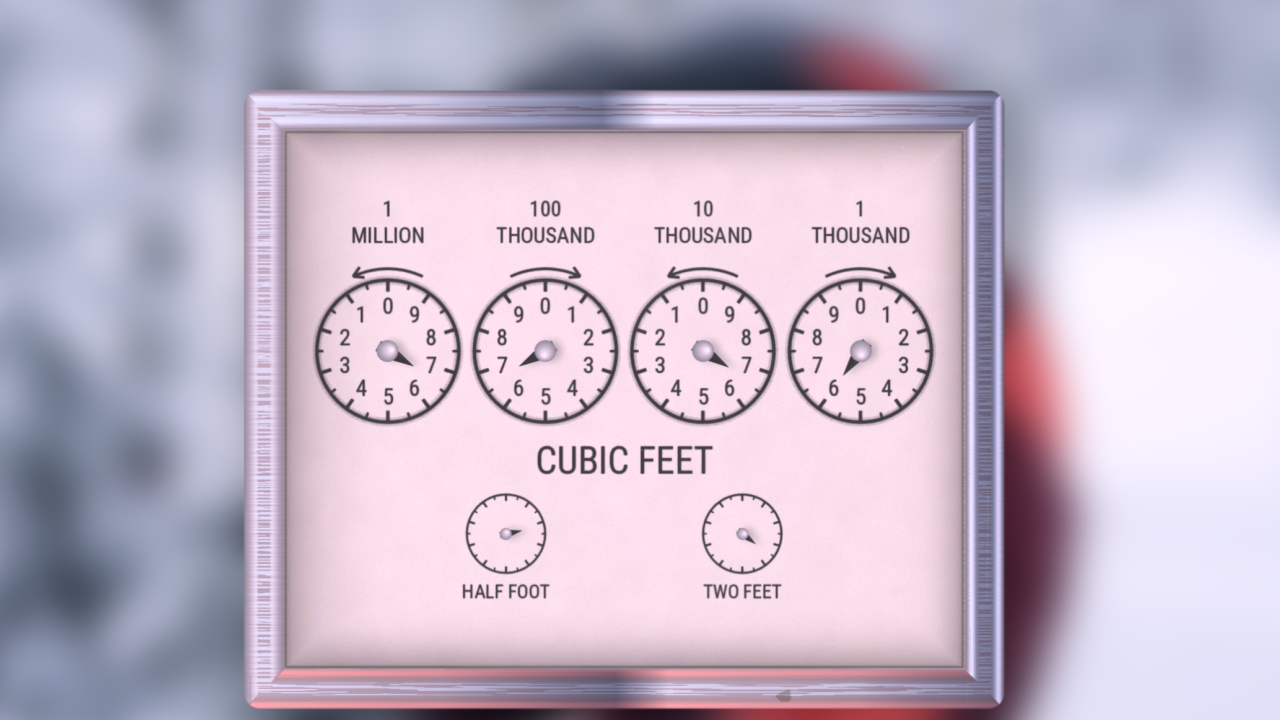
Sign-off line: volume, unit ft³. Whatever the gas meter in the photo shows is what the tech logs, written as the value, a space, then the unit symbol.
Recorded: 666600 ft³
